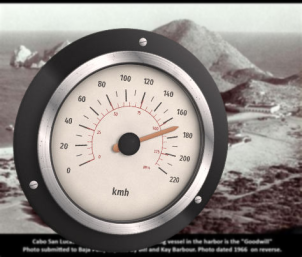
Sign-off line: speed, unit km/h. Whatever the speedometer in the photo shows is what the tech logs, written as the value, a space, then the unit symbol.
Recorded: 170 km/h
